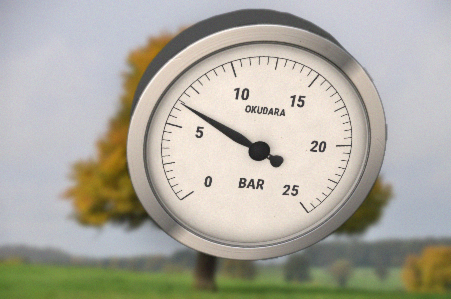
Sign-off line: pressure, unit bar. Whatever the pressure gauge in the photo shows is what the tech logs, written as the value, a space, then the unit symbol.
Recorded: 6.5 bar
